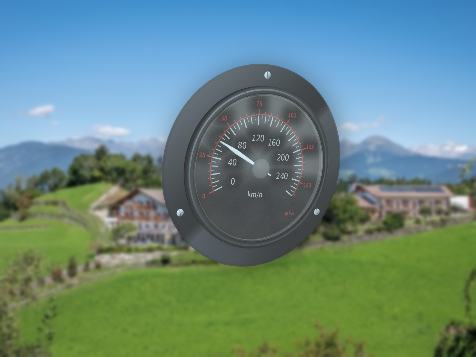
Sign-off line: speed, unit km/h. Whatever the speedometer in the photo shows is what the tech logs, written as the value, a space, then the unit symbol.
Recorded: 60 km/h
